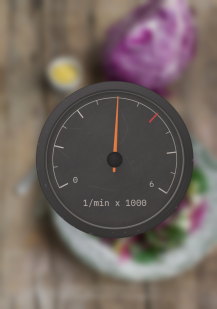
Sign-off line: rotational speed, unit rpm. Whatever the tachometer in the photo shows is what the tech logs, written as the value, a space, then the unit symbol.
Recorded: 3000 rpm
